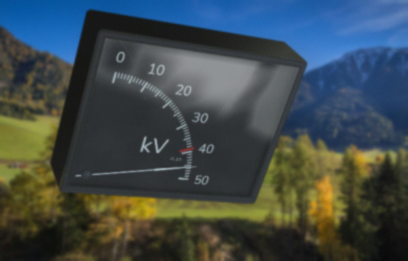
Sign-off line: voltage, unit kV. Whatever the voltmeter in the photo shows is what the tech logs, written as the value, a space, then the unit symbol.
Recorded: 45 kV
